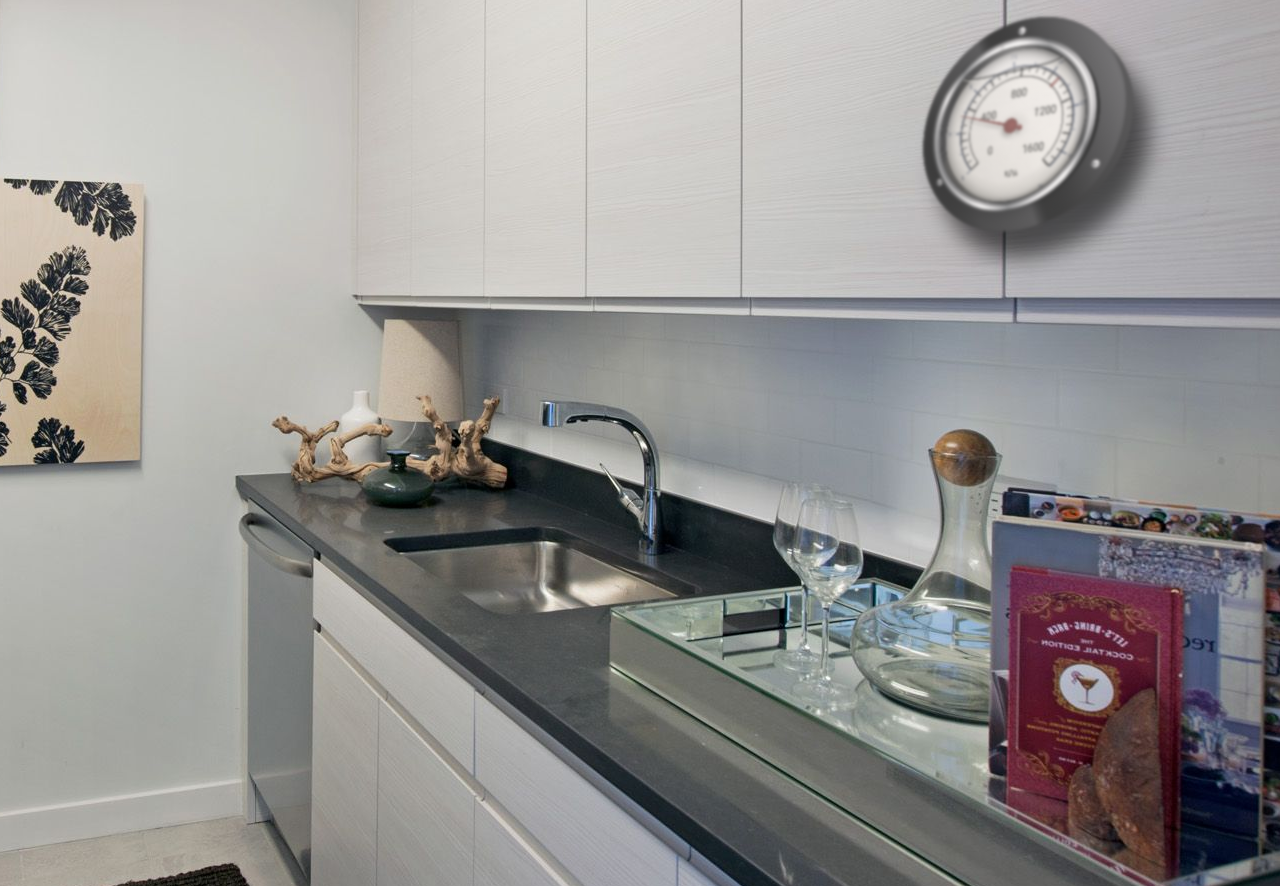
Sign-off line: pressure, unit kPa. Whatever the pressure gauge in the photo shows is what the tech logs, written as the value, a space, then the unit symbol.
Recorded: 350 kPa
